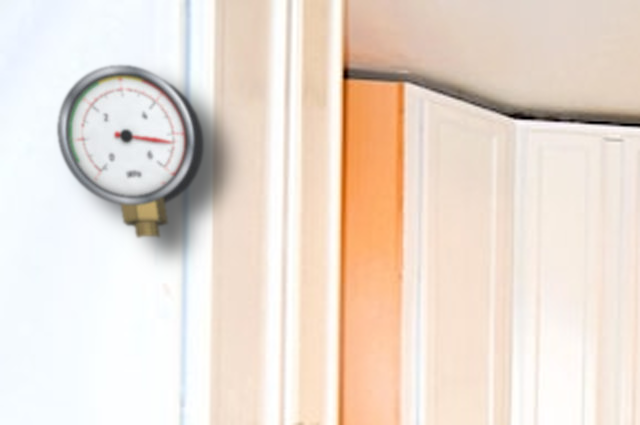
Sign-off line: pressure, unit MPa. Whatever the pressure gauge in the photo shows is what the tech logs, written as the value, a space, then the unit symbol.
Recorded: 5.25 MPa
